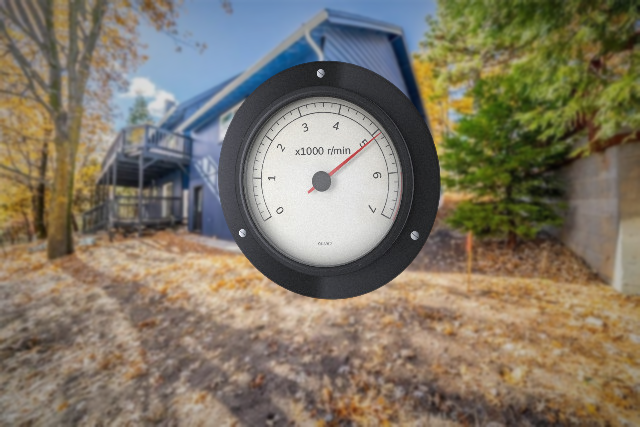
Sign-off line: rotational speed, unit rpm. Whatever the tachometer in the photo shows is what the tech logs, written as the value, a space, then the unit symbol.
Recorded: 5100 rpm
